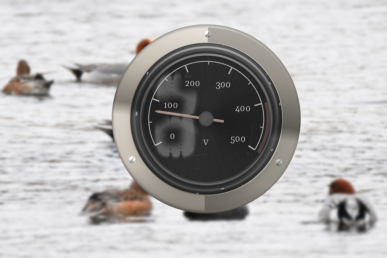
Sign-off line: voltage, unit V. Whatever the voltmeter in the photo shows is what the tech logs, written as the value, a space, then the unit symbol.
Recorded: 75 V
